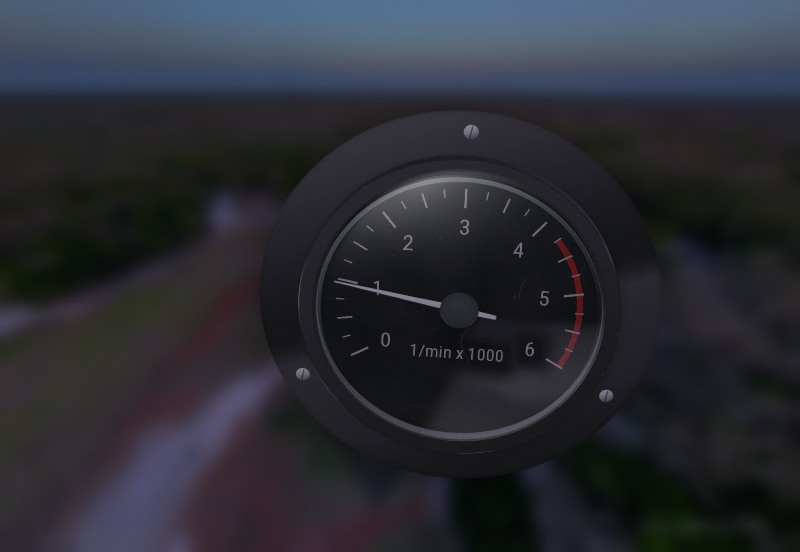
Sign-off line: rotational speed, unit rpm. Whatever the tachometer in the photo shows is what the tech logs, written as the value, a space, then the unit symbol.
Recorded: 1000 rpm
